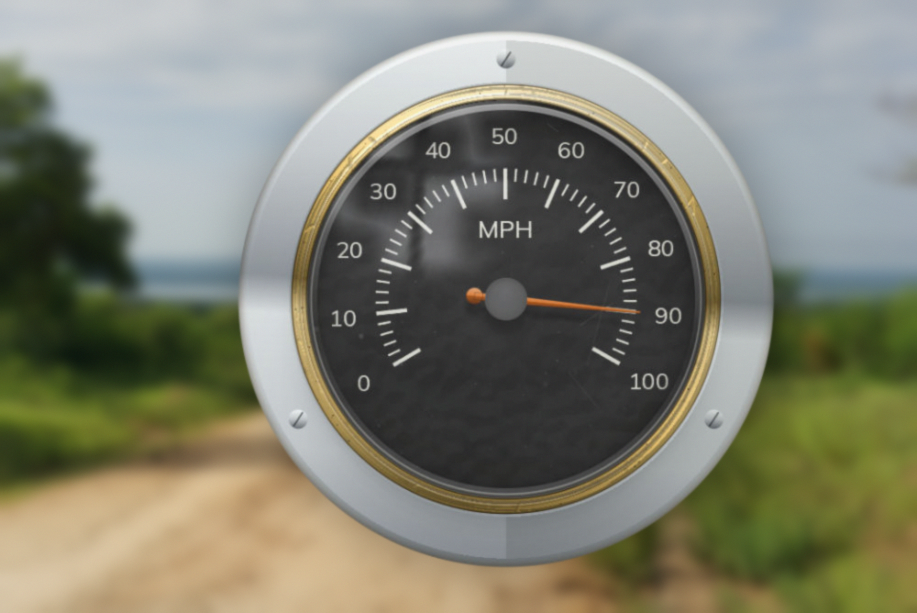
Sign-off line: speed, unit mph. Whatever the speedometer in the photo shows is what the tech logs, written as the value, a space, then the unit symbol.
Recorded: 90 mph
